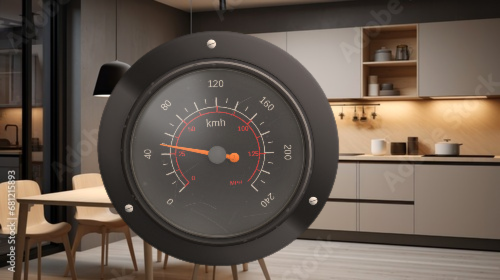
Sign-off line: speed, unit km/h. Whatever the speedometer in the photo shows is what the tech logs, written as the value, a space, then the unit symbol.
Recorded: 50 km/h
